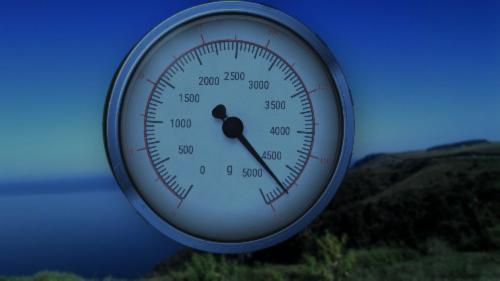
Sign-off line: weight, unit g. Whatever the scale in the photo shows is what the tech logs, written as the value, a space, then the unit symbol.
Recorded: 4750 g
